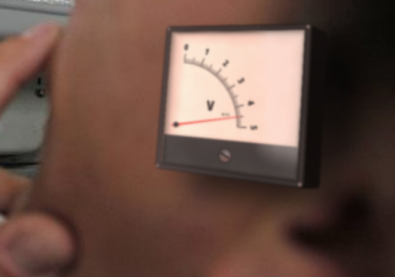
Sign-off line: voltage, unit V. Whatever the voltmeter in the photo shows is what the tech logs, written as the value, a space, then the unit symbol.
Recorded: 4.5 V
